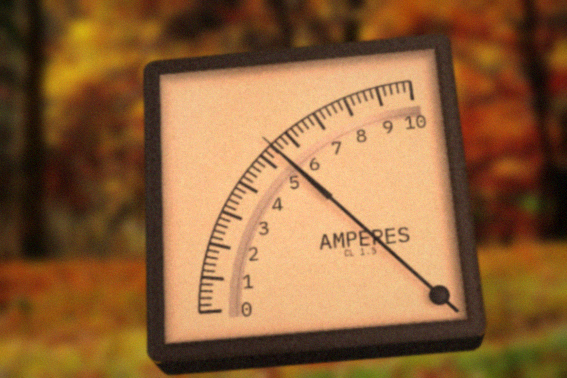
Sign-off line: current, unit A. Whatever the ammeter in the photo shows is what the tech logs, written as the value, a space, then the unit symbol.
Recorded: 5.4 A
